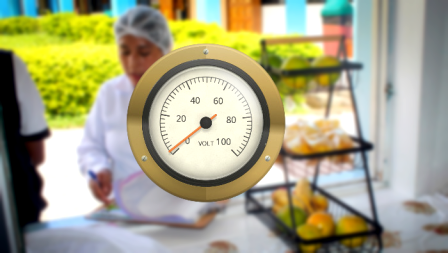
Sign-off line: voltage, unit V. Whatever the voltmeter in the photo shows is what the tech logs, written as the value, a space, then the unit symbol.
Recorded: 2 V
